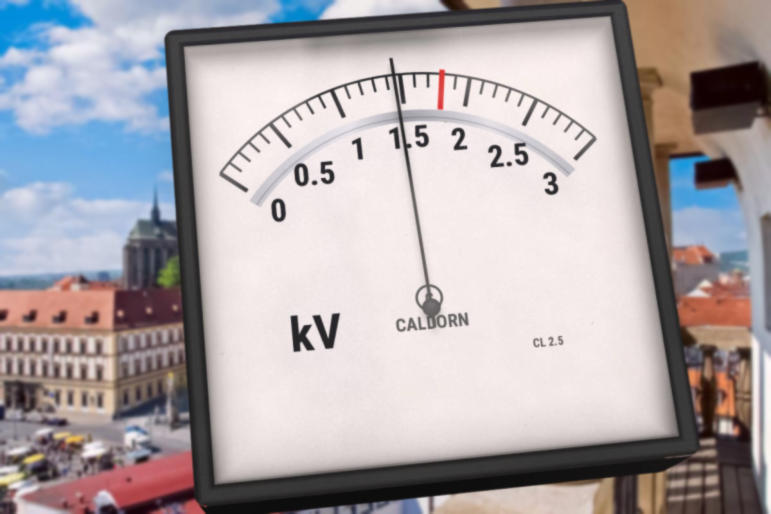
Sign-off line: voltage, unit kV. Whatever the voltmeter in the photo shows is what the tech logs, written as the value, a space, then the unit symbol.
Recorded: 1.45 kV
